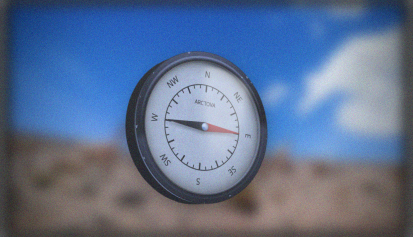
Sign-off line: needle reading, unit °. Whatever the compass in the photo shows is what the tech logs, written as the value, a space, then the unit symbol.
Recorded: 90 °
